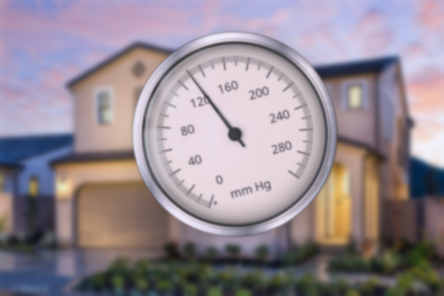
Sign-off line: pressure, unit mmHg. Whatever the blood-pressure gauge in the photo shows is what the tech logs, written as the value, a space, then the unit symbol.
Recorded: 130 mmHg
